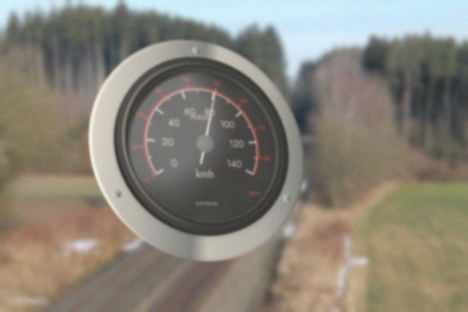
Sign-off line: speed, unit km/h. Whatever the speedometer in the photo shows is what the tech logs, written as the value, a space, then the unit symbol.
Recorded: 80 km/h
